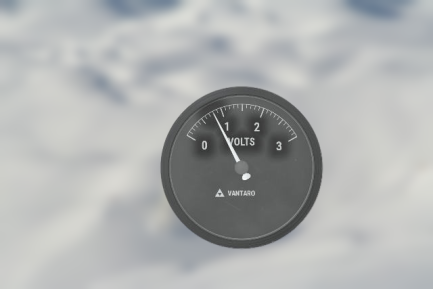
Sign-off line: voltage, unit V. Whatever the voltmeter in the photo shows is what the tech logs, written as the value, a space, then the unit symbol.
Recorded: 0.8 V
